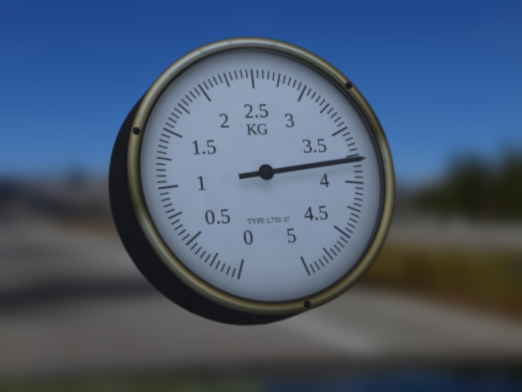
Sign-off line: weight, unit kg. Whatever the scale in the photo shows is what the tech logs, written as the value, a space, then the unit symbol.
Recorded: 3.8 kg
